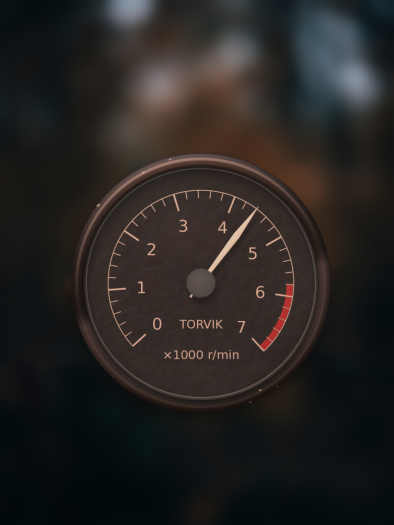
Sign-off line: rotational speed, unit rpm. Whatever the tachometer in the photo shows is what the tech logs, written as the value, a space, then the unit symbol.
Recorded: 4400 rpm
